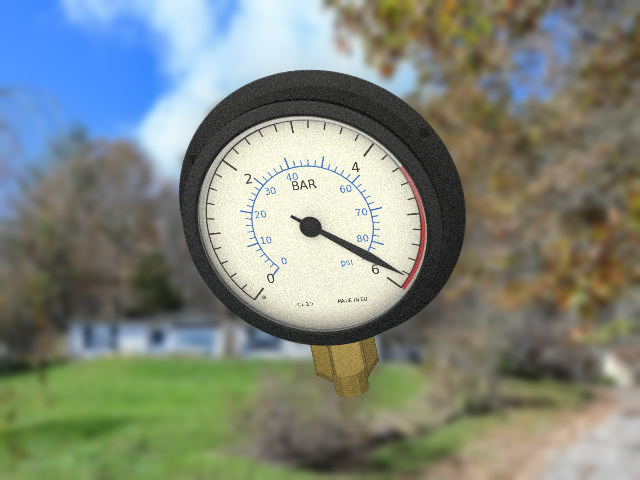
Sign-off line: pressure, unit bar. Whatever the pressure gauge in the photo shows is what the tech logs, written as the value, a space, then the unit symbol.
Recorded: 5.8 bar
